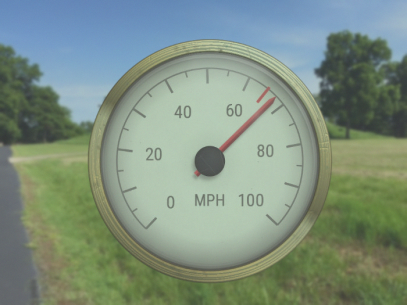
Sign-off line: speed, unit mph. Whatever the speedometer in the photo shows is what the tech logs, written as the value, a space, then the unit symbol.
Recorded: 67.5 mph
